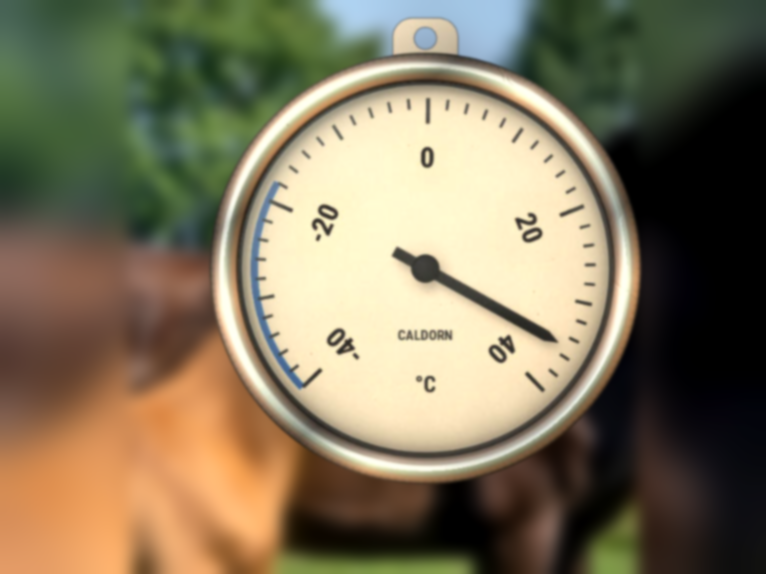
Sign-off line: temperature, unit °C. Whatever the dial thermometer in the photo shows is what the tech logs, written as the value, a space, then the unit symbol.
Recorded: 35 °C
